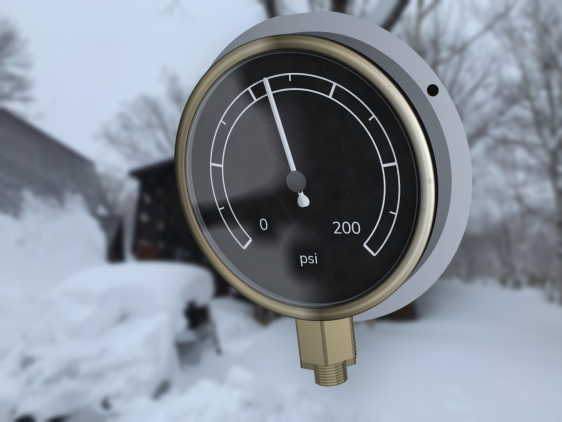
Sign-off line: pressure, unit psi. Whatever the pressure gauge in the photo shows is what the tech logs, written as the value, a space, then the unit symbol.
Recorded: 90 psi
